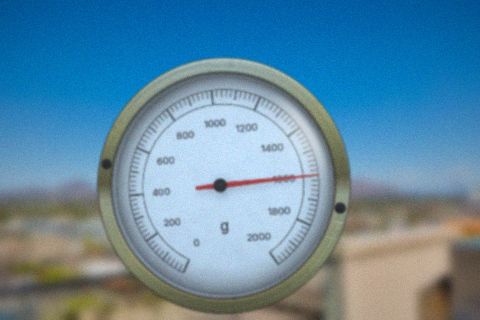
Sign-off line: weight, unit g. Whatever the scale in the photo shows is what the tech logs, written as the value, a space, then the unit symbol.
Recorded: 1600 g
